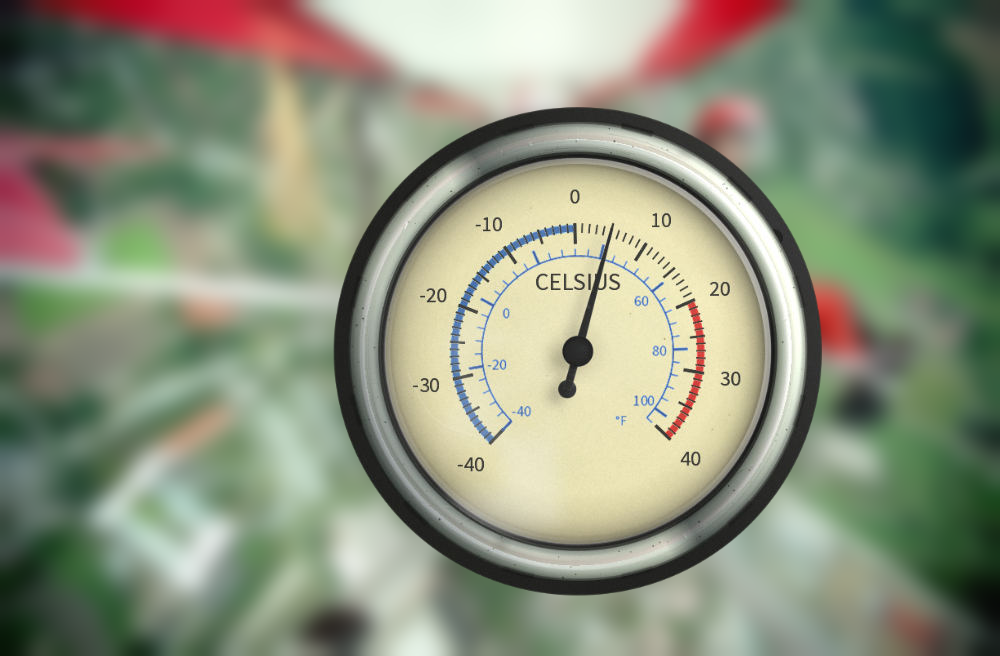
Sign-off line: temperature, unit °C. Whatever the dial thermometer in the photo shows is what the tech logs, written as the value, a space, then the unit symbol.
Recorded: 5 °C
